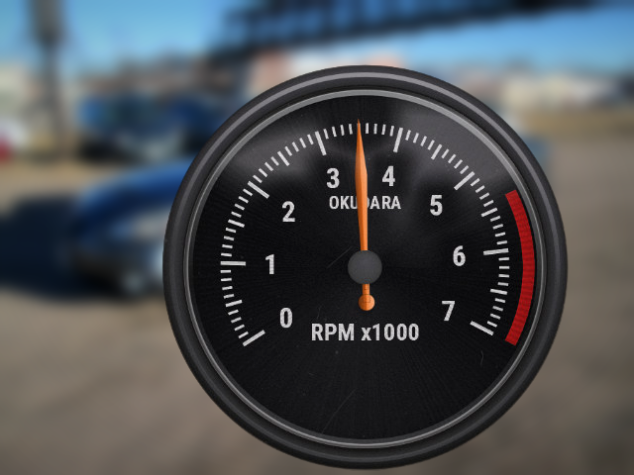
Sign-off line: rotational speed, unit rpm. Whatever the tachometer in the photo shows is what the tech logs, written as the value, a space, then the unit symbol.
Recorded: 3500 rpm
